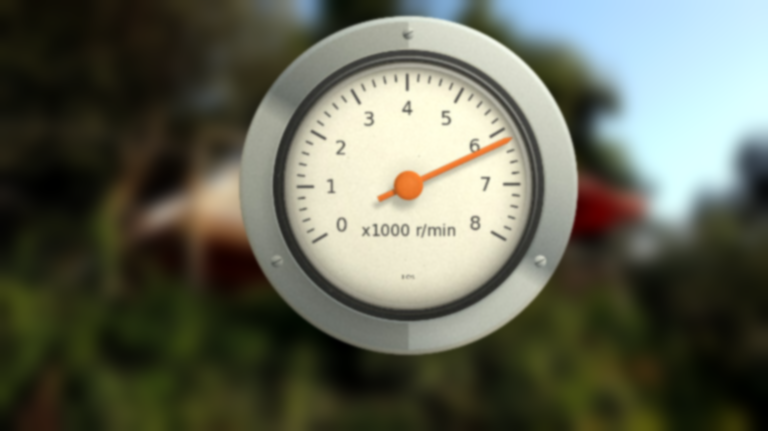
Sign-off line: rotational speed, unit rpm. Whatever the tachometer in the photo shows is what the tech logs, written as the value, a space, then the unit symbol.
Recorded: 6200 rpm
